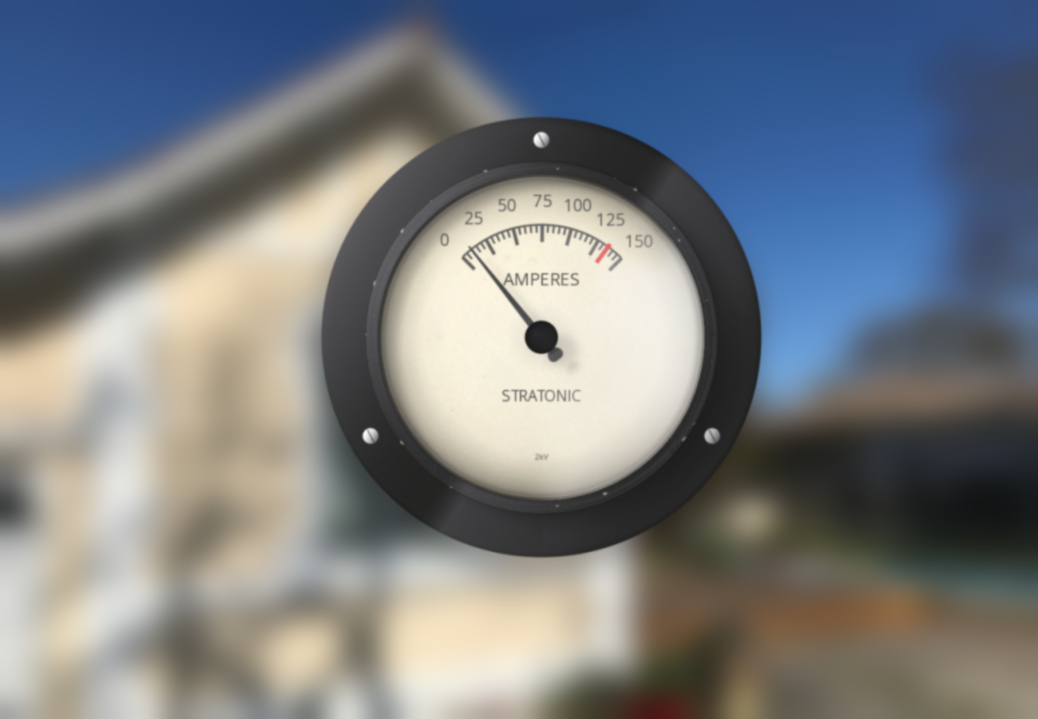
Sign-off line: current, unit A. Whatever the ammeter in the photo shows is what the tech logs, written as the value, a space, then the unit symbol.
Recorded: 10 A
